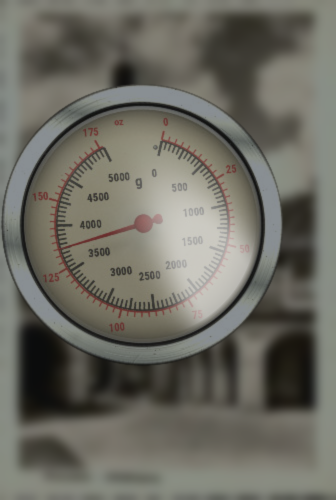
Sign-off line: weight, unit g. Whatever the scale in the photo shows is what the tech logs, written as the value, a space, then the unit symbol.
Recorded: 3750 g
